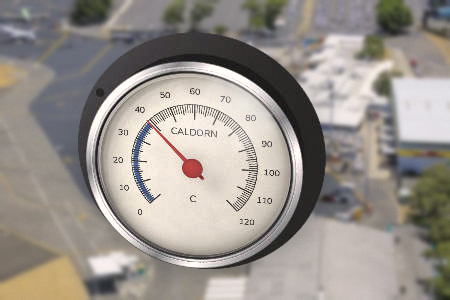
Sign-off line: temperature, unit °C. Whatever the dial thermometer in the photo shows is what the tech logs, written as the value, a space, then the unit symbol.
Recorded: 40 °C
